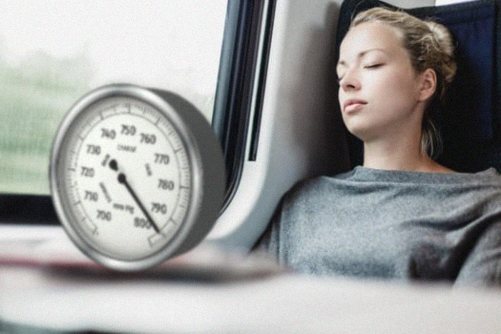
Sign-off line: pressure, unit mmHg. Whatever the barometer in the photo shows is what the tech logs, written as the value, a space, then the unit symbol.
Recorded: 795 mmHg
